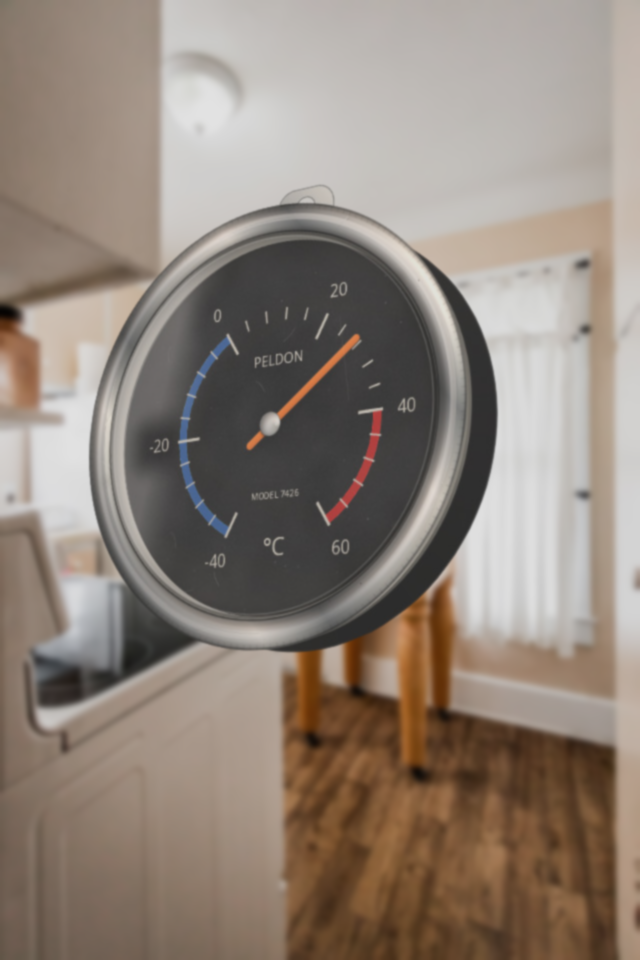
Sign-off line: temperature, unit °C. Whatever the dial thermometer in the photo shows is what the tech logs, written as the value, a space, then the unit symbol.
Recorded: 28 °C
